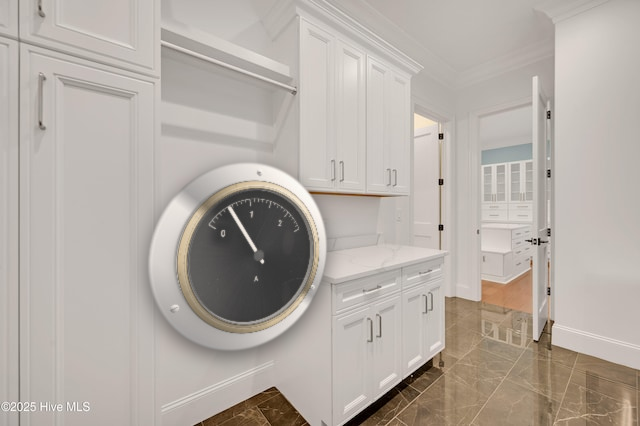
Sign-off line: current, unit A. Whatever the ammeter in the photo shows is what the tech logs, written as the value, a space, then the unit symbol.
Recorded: 0.5 A
